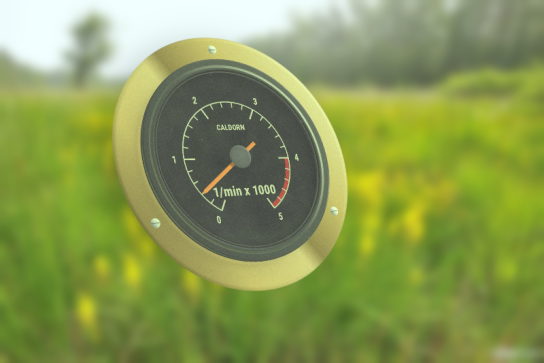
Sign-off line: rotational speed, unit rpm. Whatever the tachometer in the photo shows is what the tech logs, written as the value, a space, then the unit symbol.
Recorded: 400 rpm
